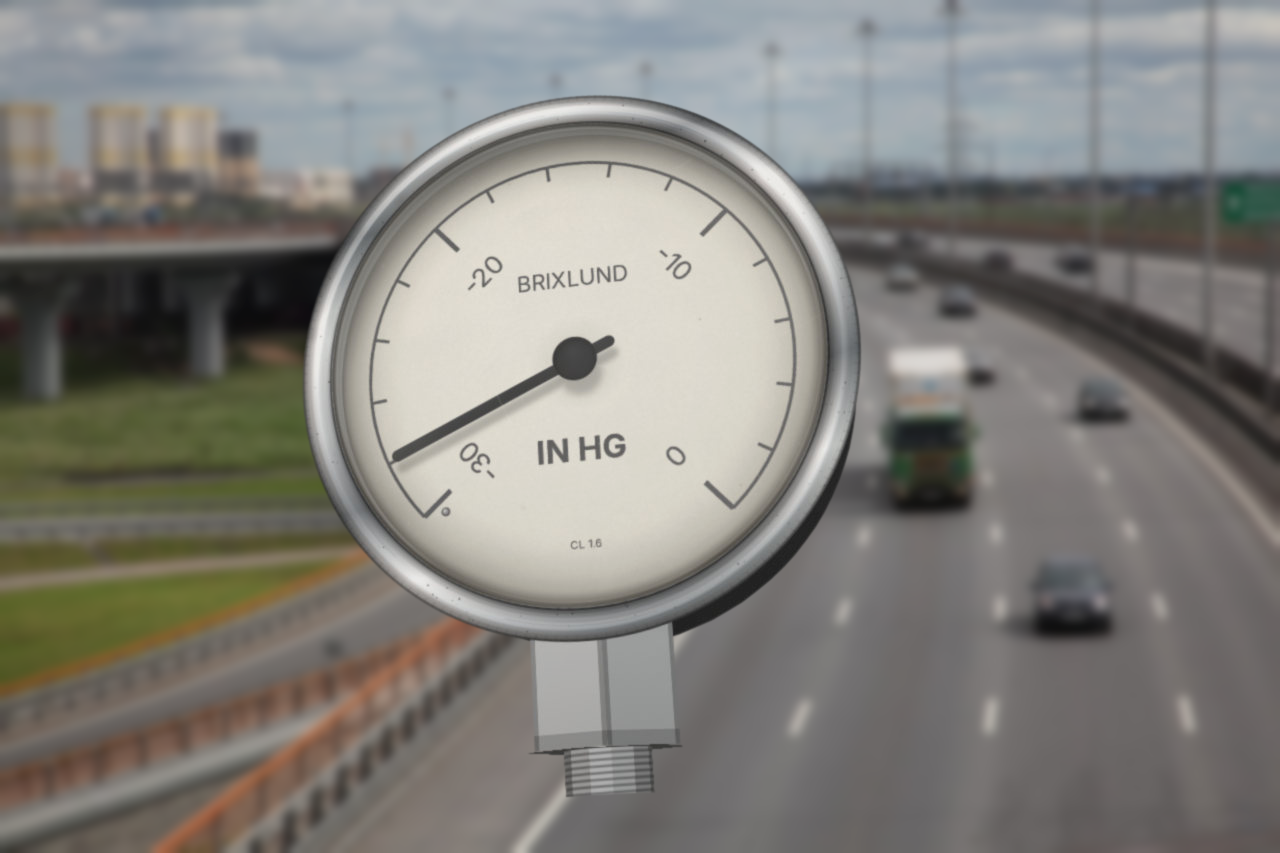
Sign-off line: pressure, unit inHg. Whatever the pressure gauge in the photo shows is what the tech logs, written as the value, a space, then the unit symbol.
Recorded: -28 inHg
